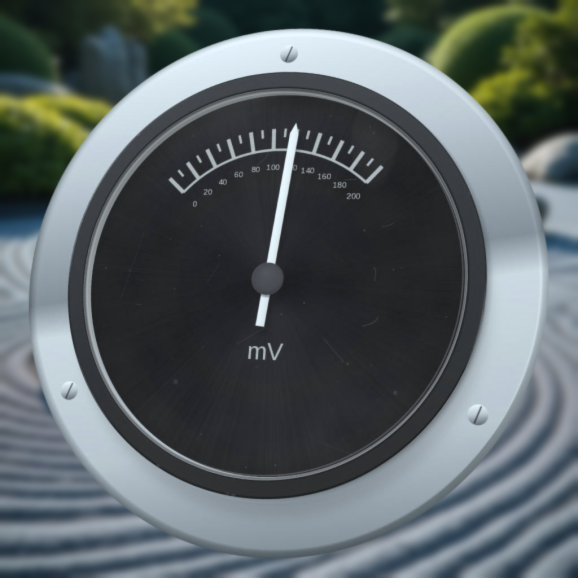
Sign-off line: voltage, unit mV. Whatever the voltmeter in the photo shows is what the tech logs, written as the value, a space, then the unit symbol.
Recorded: 120 mV
